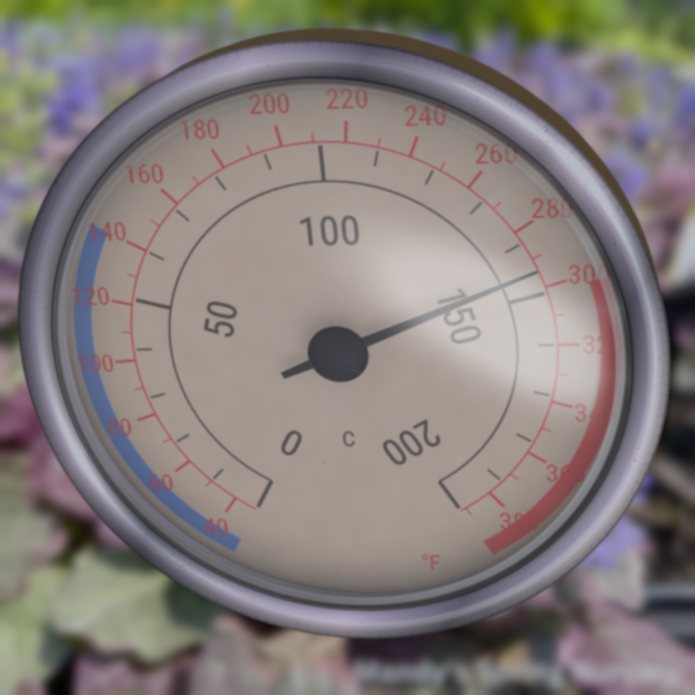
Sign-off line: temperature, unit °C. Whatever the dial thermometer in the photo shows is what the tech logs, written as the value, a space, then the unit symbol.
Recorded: 145 °C
